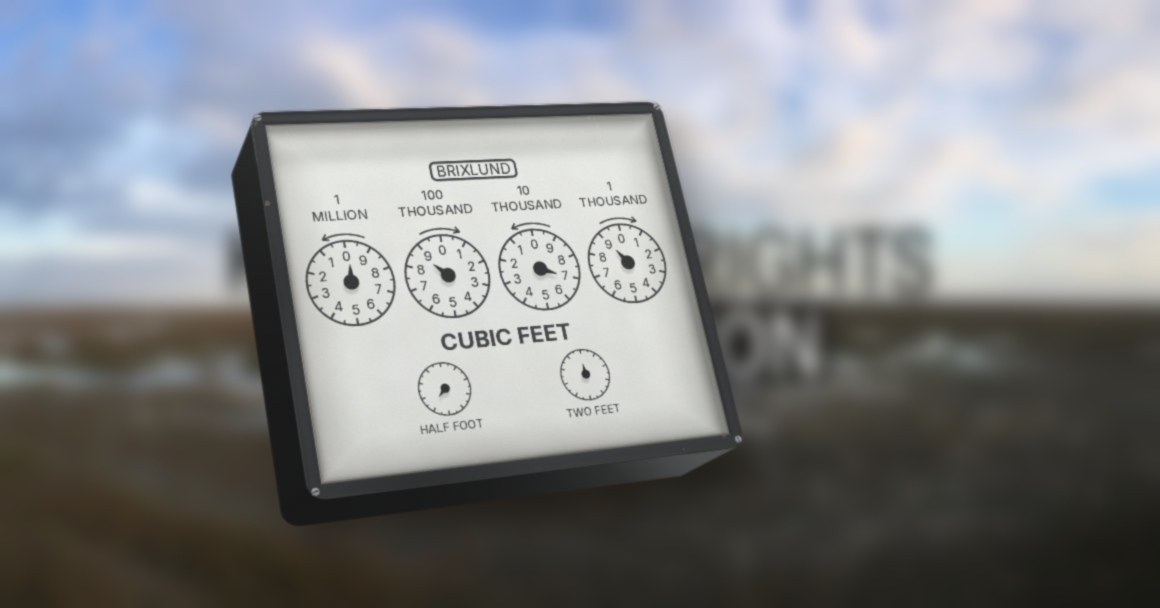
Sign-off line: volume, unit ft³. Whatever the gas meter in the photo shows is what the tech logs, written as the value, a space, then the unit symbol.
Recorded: 986900 ft³
